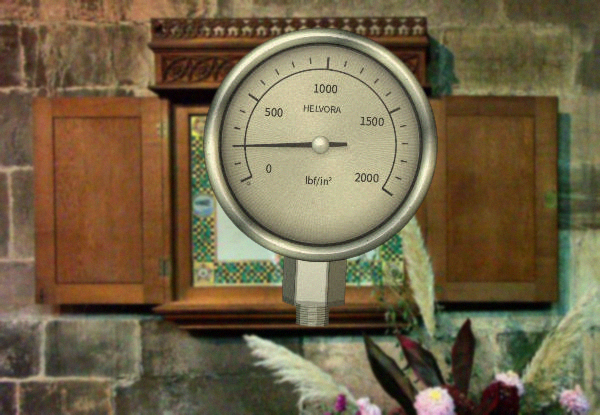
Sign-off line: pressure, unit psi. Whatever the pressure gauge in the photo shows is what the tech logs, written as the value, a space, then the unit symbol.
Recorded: 200 psi
